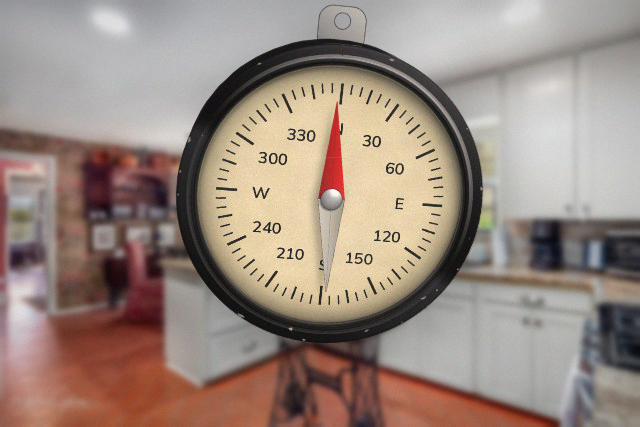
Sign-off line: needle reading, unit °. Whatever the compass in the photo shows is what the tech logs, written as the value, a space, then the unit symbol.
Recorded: 357.5 °
